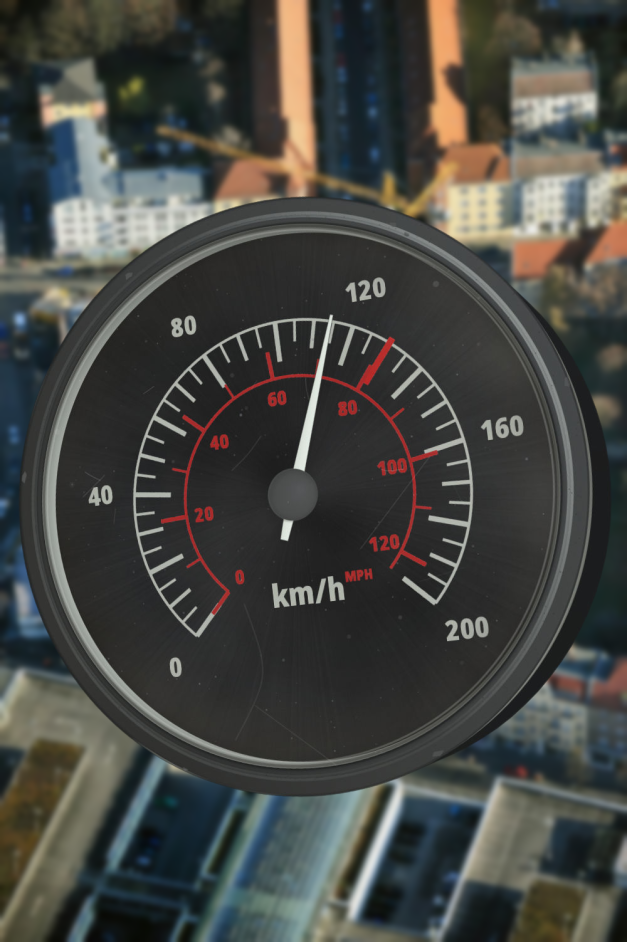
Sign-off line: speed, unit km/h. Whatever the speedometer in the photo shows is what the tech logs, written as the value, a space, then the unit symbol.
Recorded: 115 km/h
